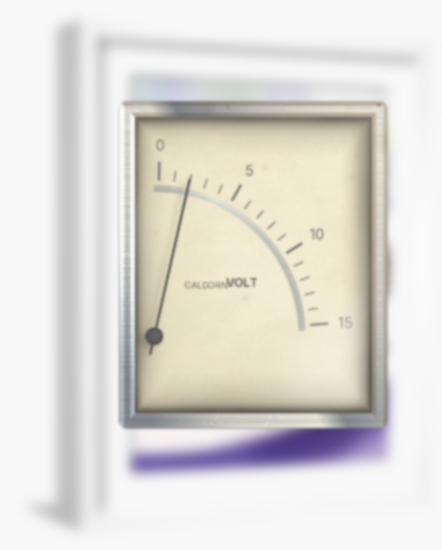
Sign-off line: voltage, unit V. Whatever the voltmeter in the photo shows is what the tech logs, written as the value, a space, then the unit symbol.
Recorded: 2 V
